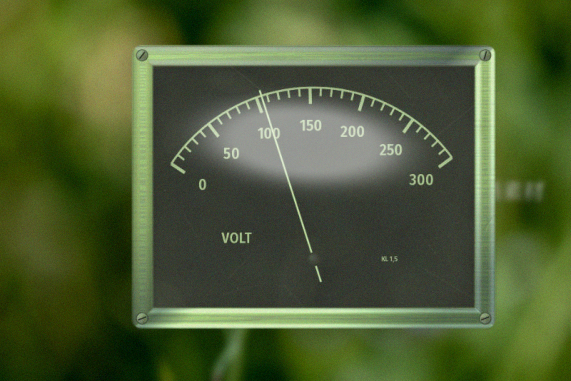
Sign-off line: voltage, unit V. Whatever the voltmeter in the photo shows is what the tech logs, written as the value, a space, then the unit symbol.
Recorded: 105 V
